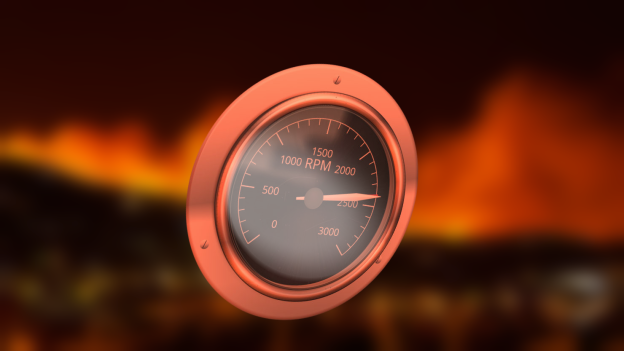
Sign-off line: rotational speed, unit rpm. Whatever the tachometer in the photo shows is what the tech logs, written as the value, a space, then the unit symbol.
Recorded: 2400 rpm
